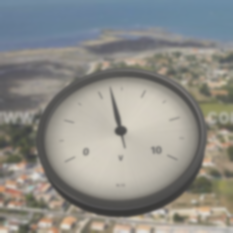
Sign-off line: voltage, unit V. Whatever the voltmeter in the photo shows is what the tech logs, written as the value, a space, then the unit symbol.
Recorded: 4.5 V
